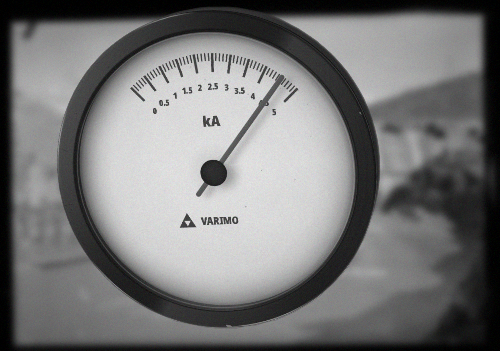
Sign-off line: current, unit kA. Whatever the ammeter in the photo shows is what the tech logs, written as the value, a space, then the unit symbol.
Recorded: 4.5 kA
